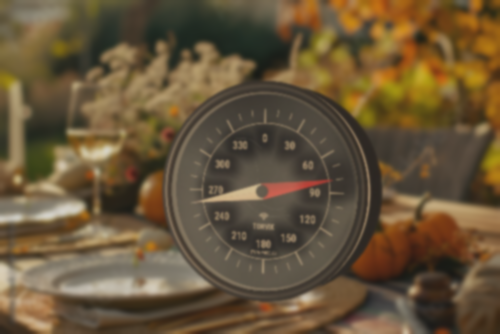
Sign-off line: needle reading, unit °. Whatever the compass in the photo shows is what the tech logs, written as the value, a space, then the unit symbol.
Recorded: 80 °
